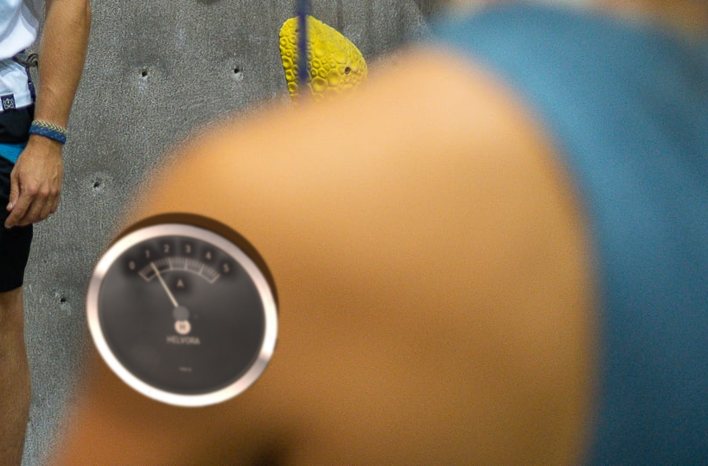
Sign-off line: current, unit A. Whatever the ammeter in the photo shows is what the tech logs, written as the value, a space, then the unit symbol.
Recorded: 1 A
